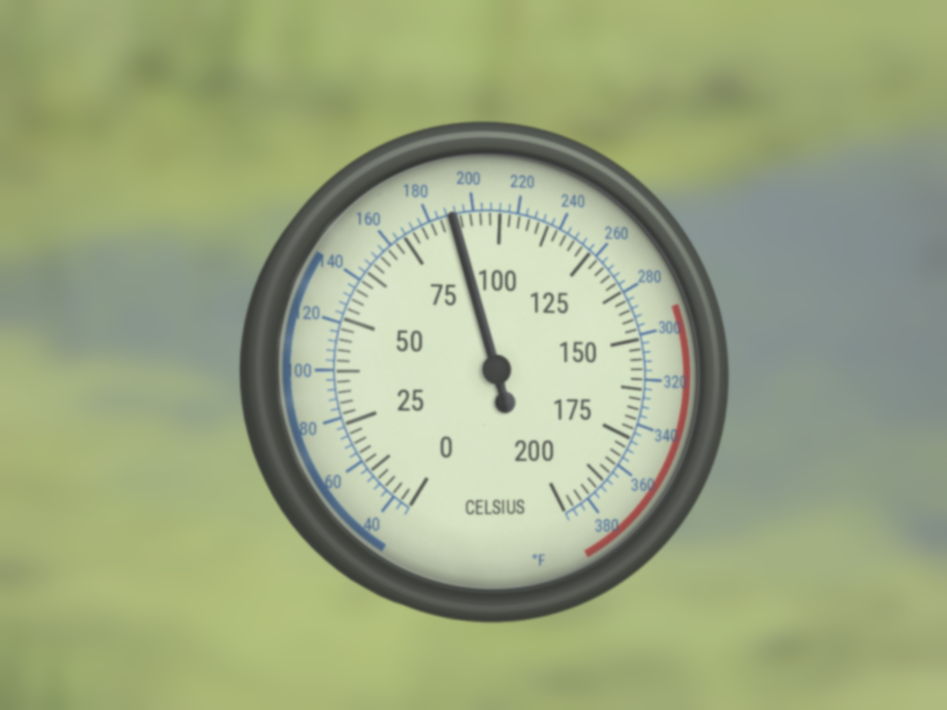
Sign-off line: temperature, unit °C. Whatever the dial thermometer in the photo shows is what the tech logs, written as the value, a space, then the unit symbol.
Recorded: 87.5 °C
